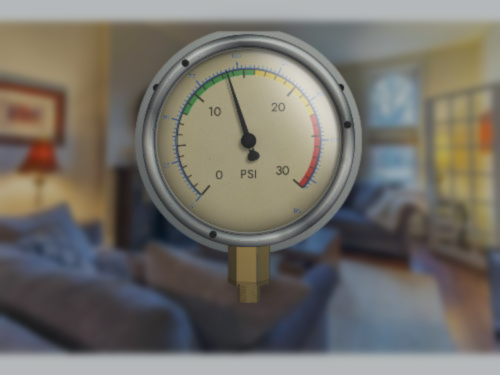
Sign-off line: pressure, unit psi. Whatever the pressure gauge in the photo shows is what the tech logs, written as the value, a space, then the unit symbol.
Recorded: 13.5 psi
